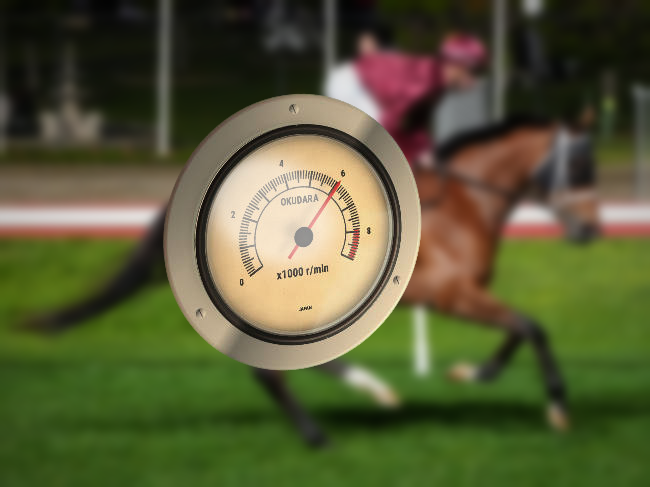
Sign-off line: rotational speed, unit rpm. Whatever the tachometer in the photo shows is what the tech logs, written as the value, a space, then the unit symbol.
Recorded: 6000 rpm
